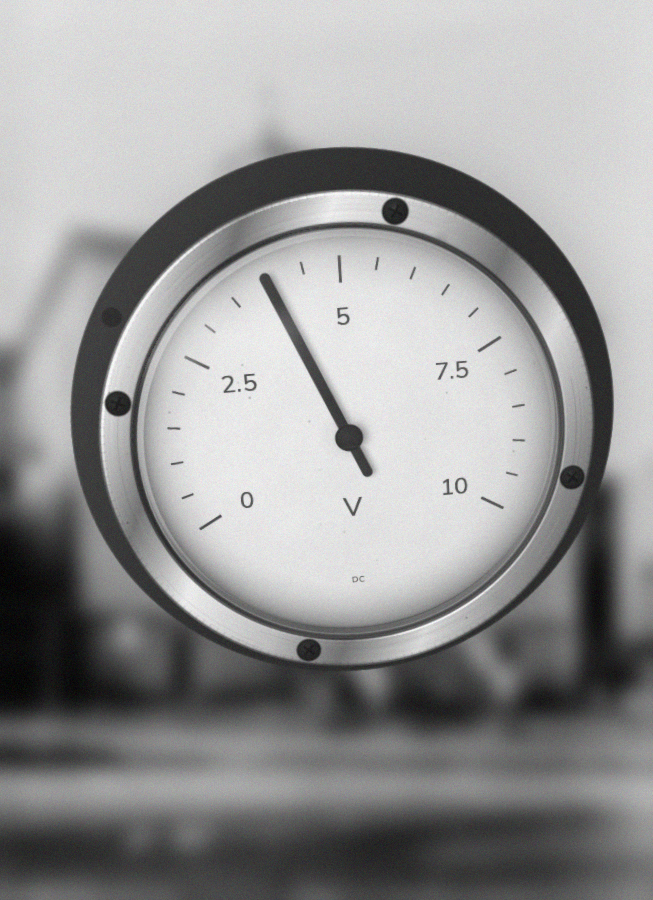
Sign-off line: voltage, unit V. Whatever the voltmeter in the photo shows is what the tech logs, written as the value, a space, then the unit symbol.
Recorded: 4 V
